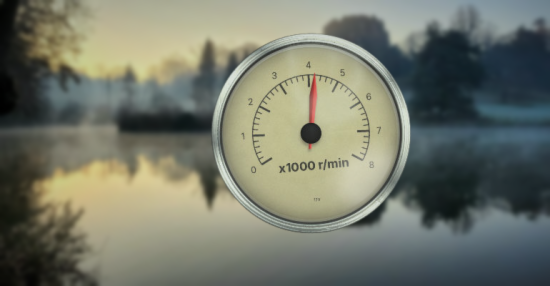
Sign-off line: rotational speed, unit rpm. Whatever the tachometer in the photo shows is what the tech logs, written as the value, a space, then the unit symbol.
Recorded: 4200 rpm
